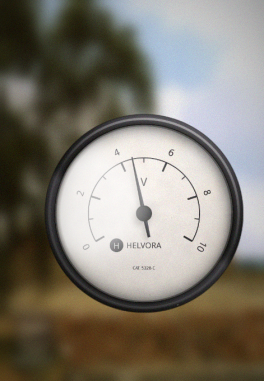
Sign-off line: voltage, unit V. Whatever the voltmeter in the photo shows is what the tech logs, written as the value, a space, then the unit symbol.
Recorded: 4.5 V
